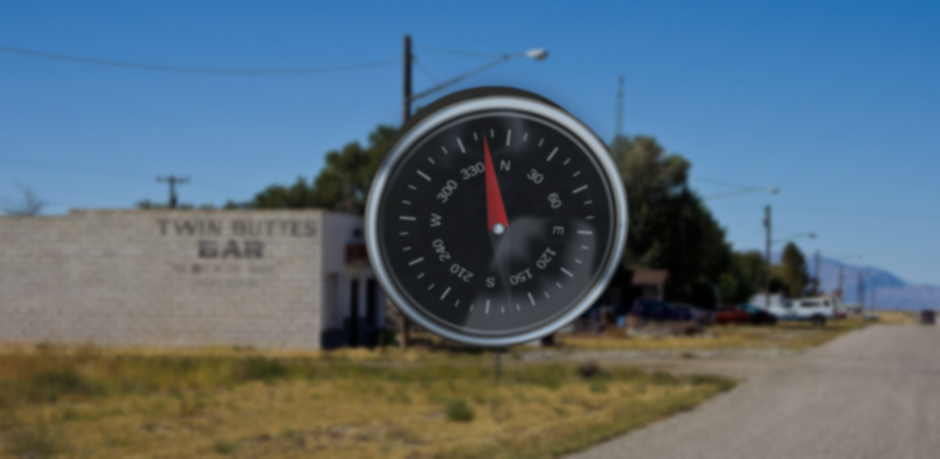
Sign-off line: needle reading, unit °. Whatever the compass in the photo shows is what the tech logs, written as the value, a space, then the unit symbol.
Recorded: 345 °
